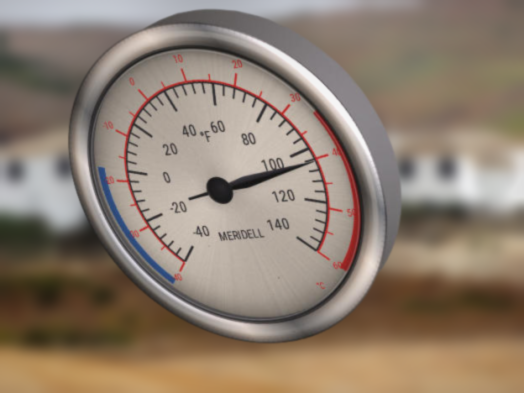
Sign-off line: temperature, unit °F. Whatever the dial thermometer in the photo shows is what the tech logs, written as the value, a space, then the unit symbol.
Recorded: 104 °F
